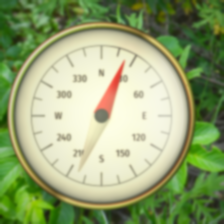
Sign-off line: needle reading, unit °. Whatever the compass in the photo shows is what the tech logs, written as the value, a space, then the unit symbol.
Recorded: 22.5 °
